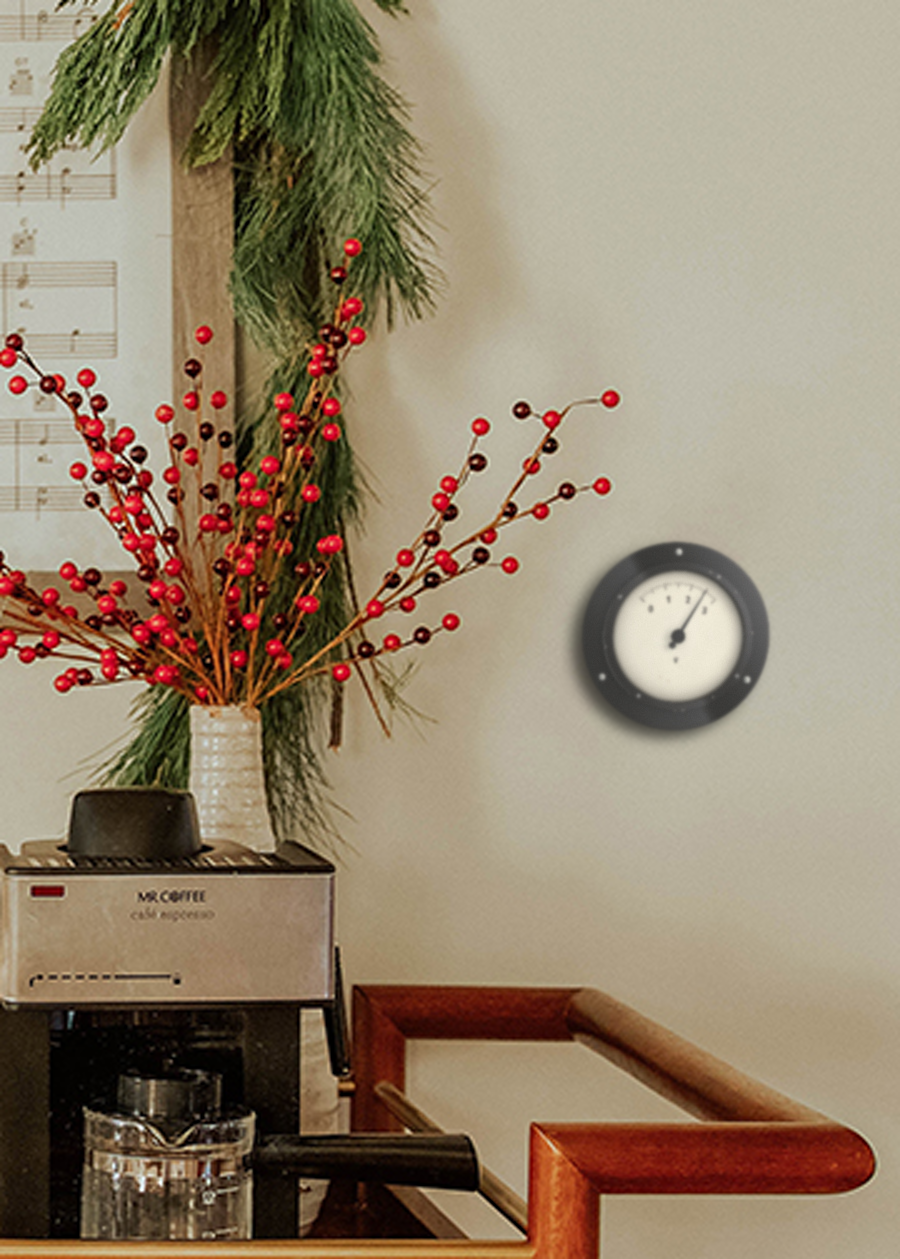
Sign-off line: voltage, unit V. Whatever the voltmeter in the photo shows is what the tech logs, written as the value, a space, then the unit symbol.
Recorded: 2.5 V
